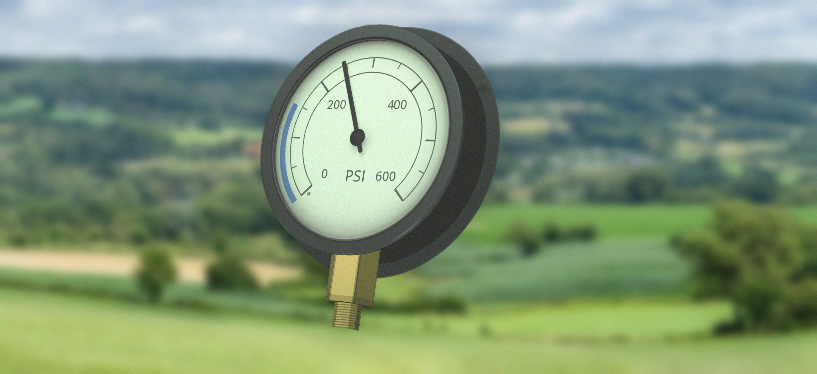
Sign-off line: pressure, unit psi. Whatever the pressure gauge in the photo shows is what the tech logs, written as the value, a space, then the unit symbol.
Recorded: 250 psi
